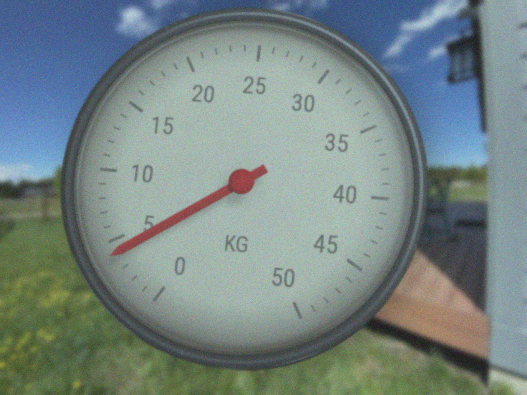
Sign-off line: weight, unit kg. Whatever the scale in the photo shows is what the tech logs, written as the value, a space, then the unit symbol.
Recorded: 4 kg
